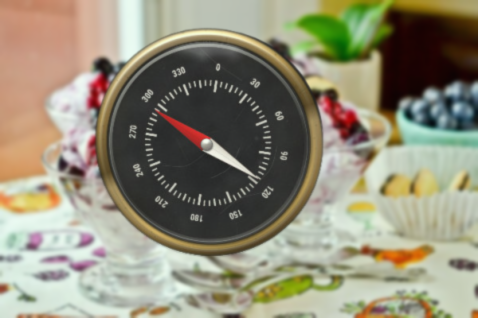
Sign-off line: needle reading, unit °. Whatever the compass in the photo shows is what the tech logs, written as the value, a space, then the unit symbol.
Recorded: 295 °
